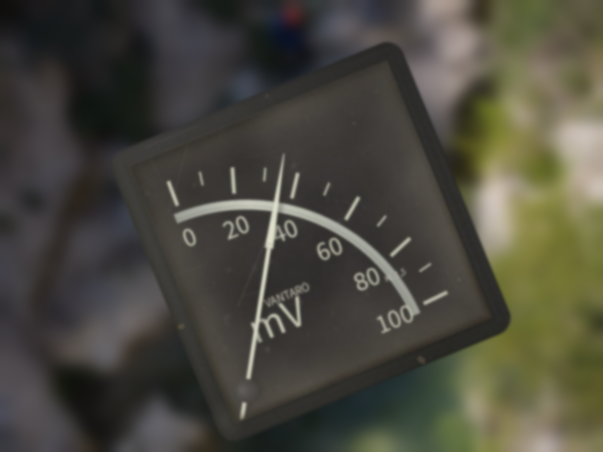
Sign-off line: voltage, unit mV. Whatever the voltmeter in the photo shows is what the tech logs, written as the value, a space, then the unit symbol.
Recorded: 35 mV
